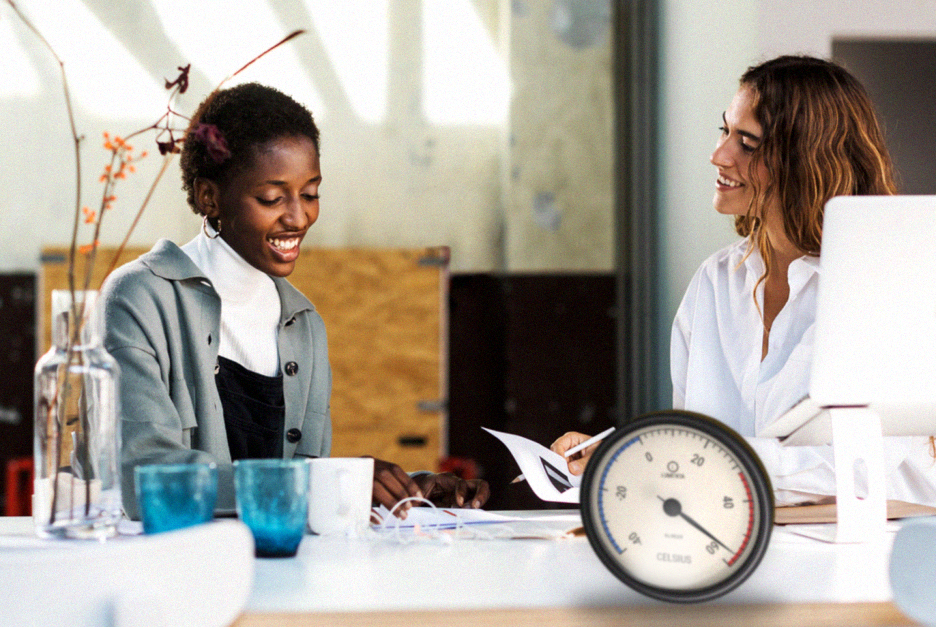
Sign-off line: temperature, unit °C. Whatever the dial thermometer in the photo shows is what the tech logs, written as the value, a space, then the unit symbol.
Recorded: 56 °C
